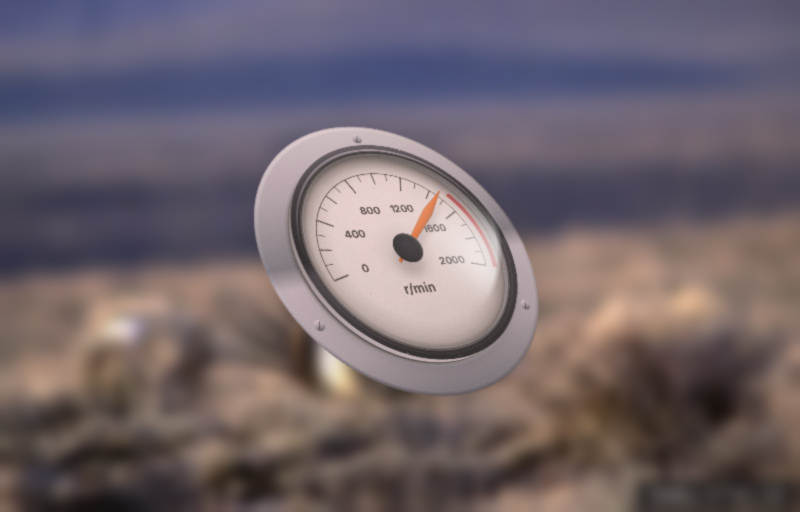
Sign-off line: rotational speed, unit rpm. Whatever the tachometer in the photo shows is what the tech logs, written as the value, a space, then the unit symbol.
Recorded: 1450 rpm
